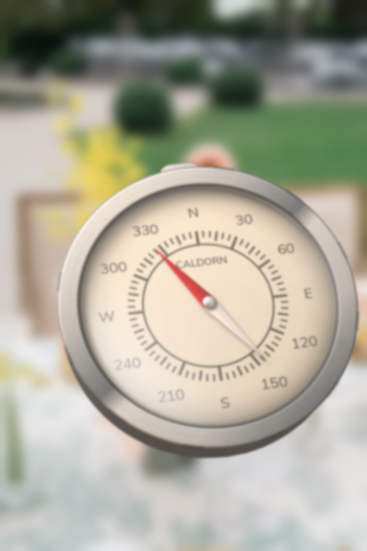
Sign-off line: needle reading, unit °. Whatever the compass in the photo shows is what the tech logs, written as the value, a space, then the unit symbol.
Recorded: 325 °
